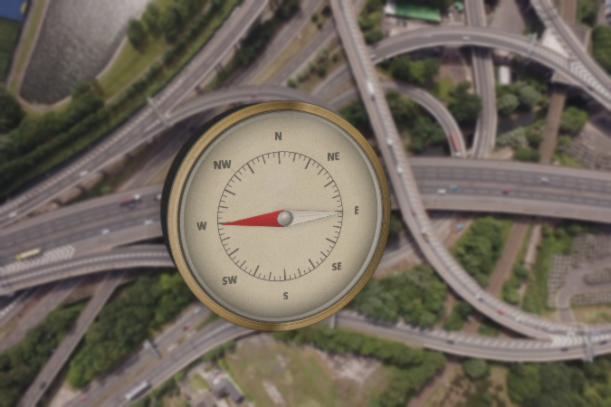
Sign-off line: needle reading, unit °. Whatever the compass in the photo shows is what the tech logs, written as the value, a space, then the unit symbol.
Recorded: 270 °
